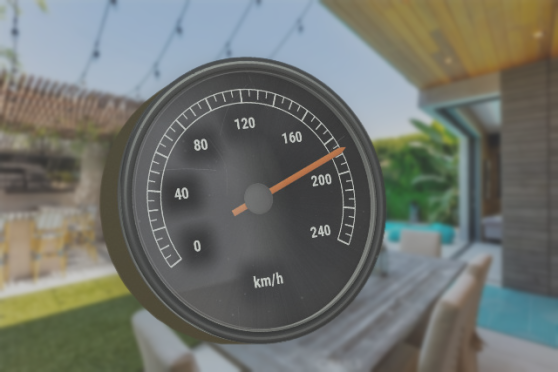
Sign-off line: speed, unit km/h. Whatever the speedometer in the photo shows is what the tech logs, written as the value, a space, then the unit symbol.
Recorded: 187.5 km/h
